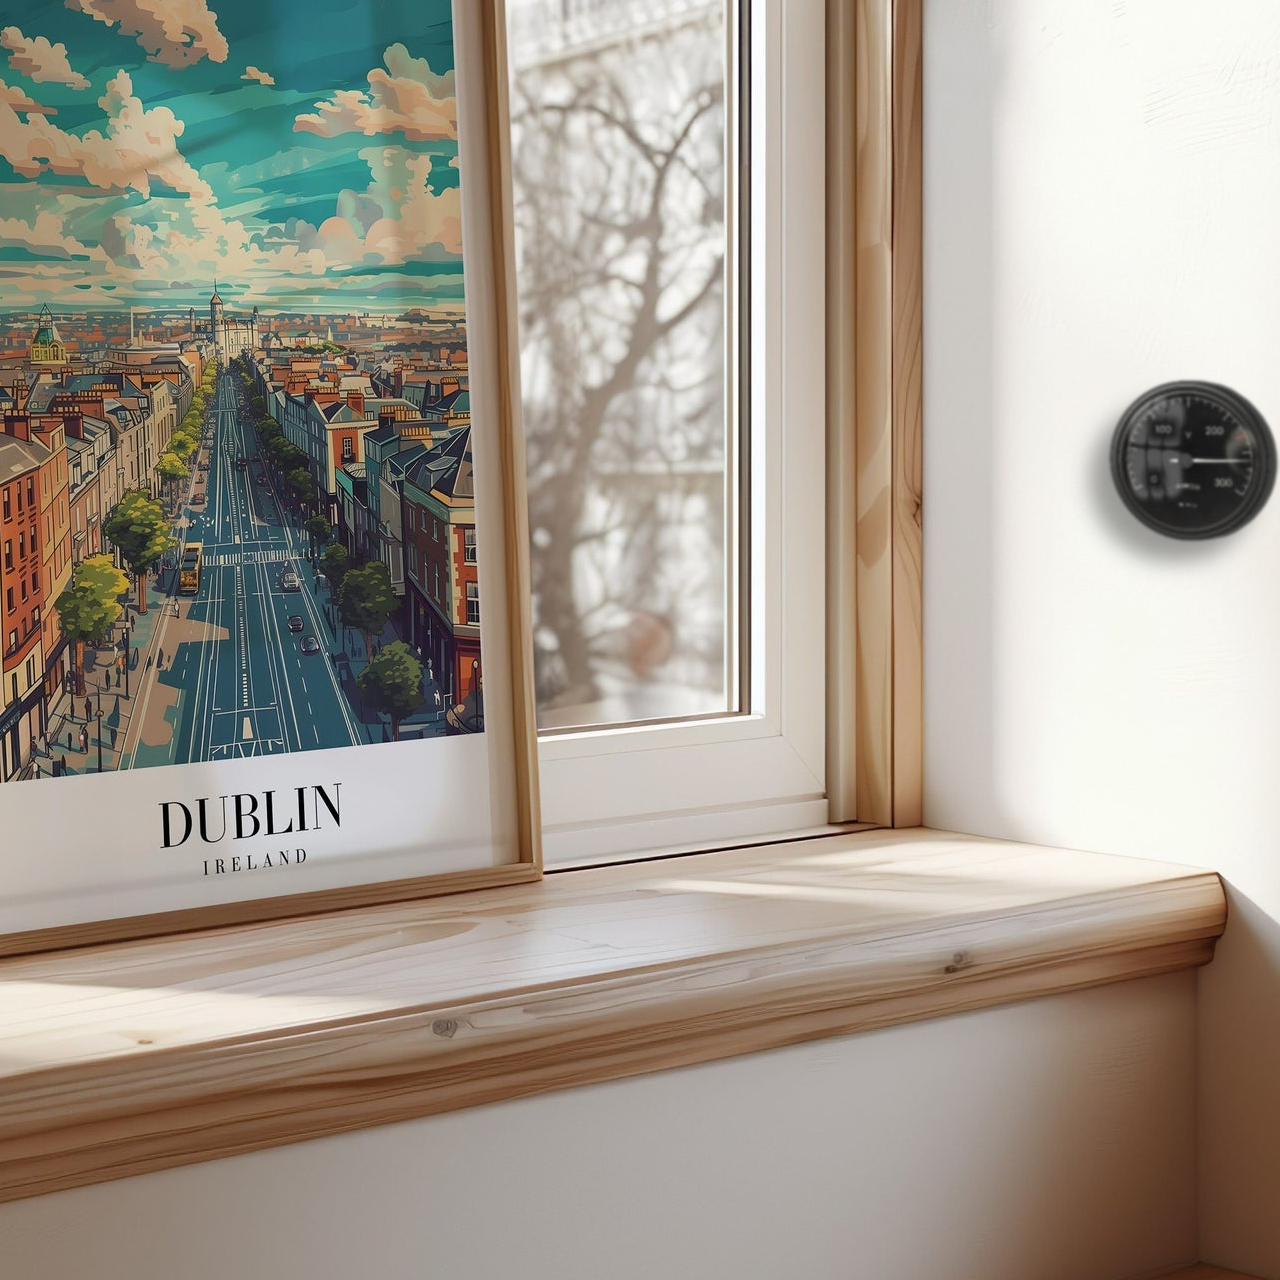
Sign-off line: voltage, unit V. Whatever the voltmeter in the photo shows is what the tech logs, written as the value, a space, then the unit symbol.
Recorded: 260 V
